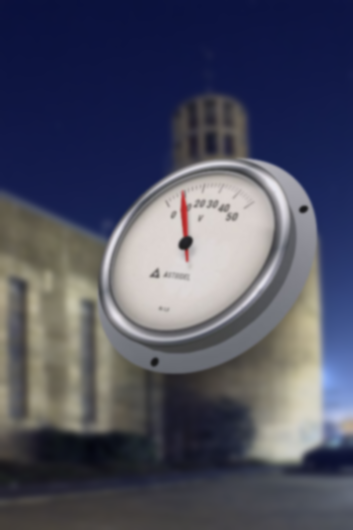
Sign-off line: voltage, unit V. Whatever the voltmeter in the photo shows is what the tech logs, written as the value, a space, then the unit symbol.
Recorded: 10 V
